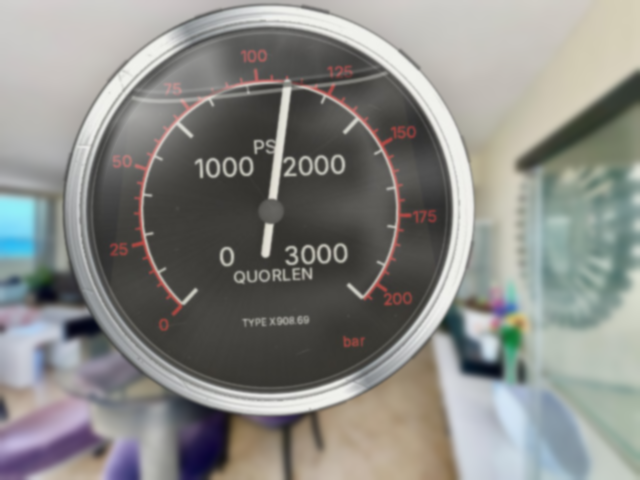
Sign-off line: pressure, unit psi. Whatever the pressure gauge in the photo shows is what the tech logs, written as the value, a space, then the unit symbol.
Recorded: 1600 psi
